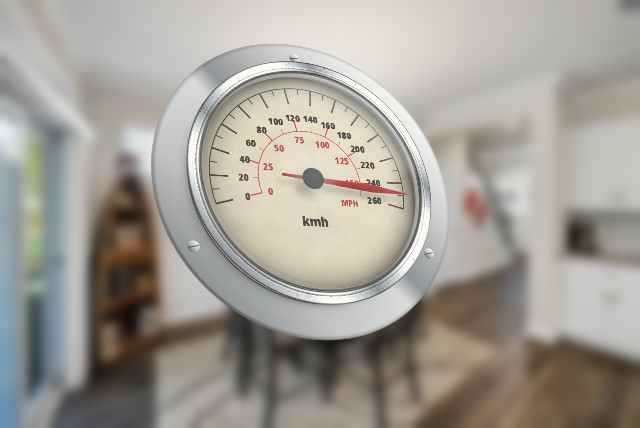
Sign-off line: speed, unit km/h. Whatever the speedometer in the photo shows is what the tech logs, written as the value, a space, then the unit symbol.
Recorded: 250 km/h
